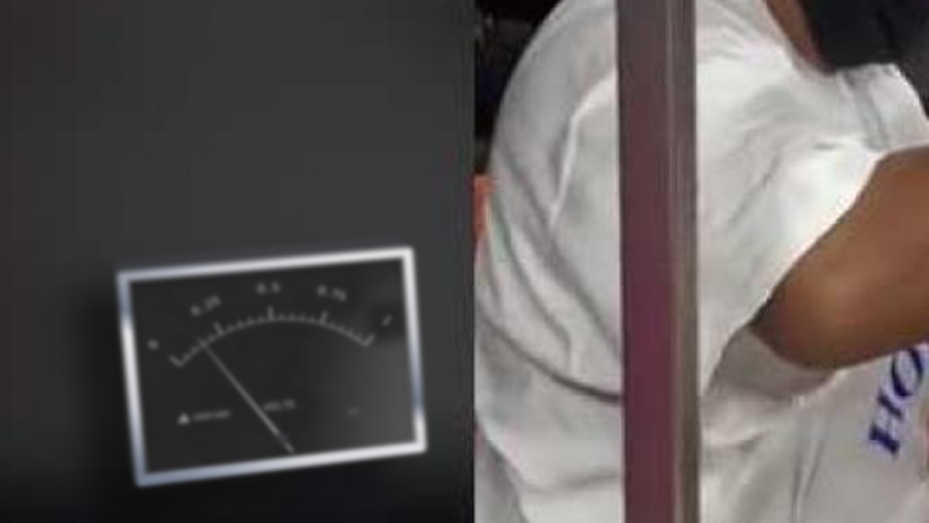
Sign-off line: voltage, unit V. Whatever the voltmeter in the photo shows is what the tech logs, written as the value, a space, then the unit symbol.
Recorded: 0.15 V
